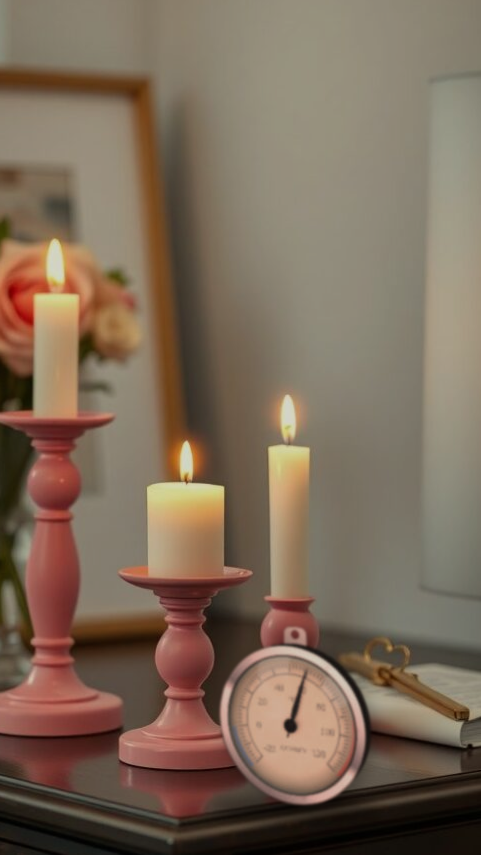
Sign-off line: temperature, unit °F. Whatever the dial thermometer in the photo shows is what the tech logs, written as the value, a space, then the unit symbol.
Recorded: 60 °F
